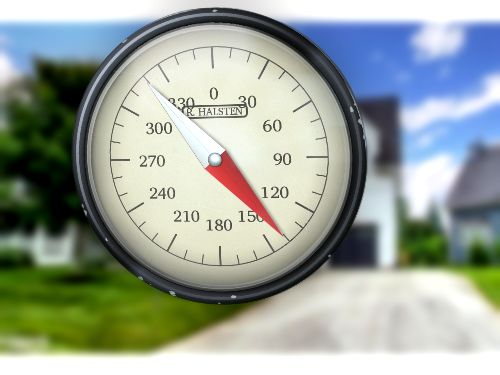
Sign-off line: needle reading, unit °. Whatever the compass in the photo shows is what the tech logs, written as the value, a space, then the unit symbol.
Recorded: 140 °
